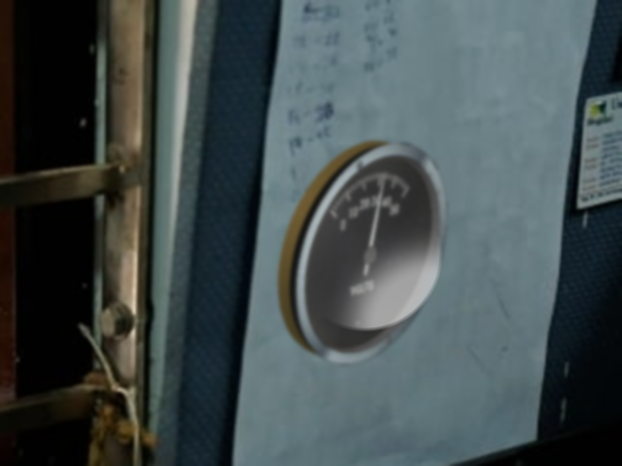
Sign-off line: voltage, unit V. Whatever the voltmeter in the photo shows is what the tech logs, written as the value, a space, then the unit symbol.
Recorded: 30 V
